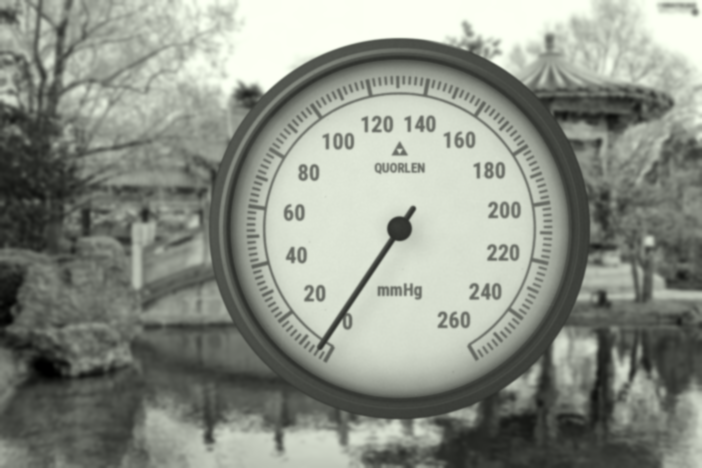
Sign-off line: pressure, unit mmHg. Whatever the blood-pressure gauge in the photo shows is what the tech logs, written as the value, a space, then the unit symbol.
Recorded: 4 mmHg
